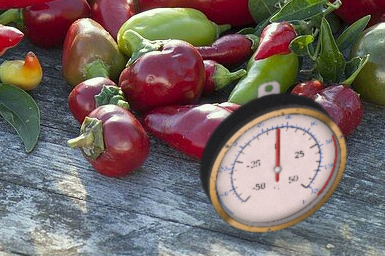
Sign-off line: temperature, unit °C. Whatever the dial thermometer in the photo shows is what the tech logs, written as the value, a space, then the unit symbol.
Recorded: 0 °C
